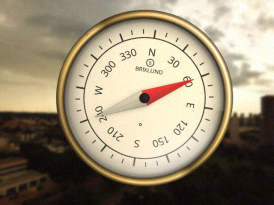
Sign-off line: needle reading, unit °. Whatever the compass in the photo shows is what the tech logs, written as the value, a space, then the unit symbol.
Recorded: 60 °
